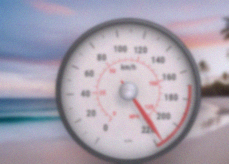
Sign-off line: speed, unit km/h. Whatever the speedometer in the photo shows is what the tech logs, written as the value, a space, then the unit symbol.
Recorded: 215 km/h
